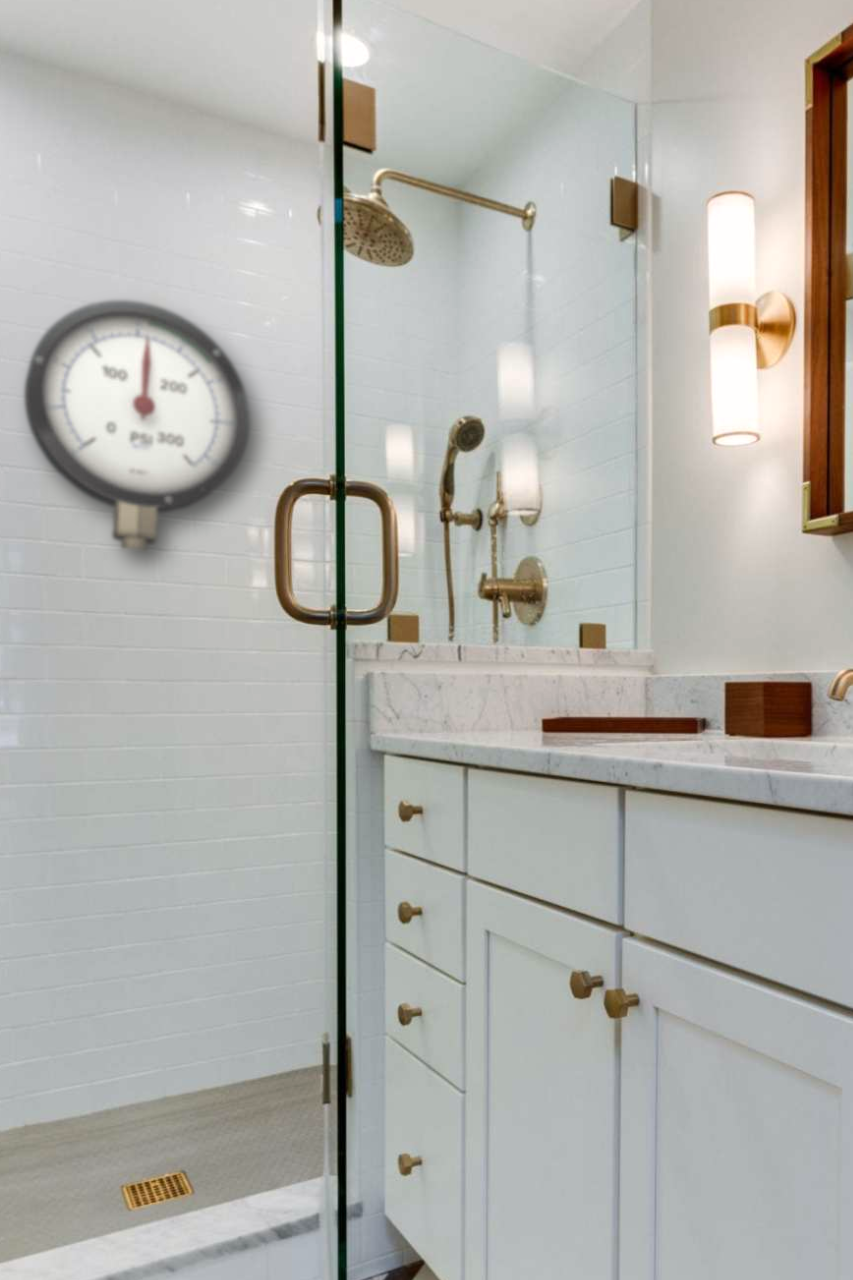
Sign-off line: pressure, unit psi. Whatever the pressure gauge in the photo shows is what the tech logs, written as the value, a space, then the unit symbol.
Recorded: 150 psi
